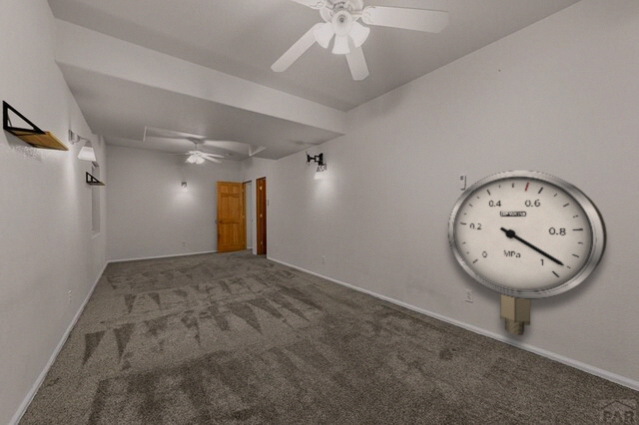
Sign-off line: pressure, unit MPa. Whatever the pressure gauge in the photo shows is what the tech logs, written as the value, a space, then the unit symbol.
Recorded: 0.95 MPa
